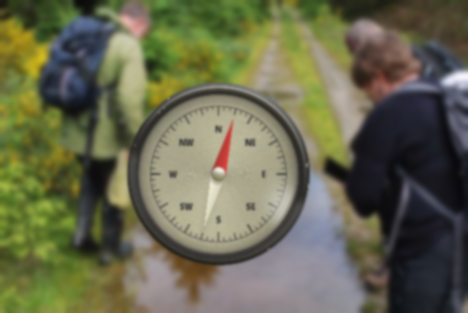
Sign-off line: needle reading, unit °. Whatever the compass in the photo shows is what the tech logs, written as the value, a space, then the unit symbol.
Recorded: 15 °
